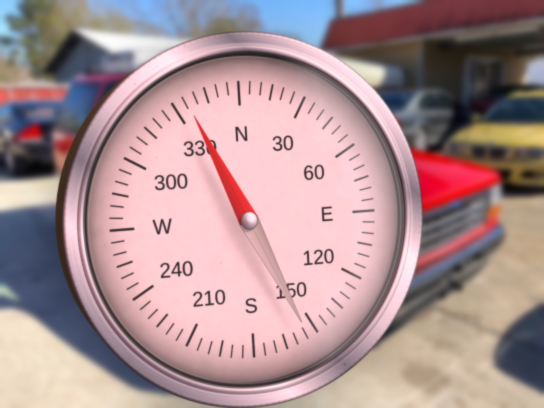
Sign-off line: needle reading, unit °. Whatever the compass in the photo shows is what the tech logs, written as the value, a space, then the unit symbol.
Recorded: 335 °
